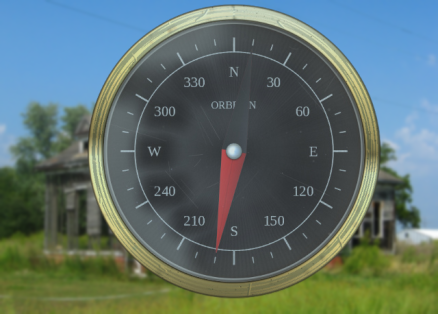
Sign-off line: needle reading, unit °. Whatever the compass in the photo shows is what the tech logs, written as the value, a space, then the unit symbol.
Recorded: 190 °
